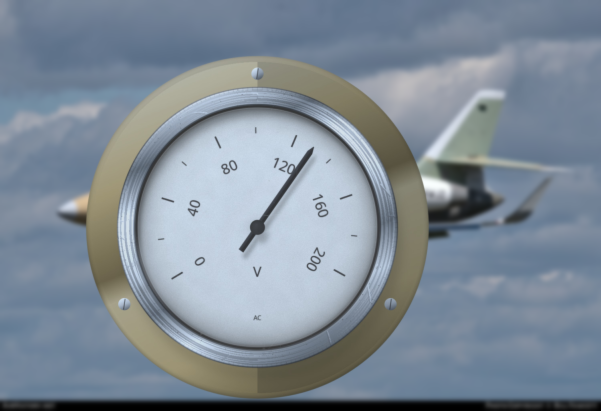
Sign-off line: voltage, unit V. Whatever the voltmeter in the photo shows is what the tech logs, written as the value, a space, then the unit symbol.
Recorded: 130 V
